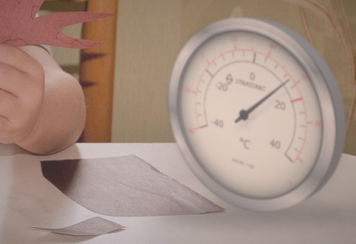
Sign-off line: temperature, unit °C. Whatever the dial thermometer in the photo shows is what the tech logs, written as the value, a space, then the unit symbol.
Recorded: 14 °C
